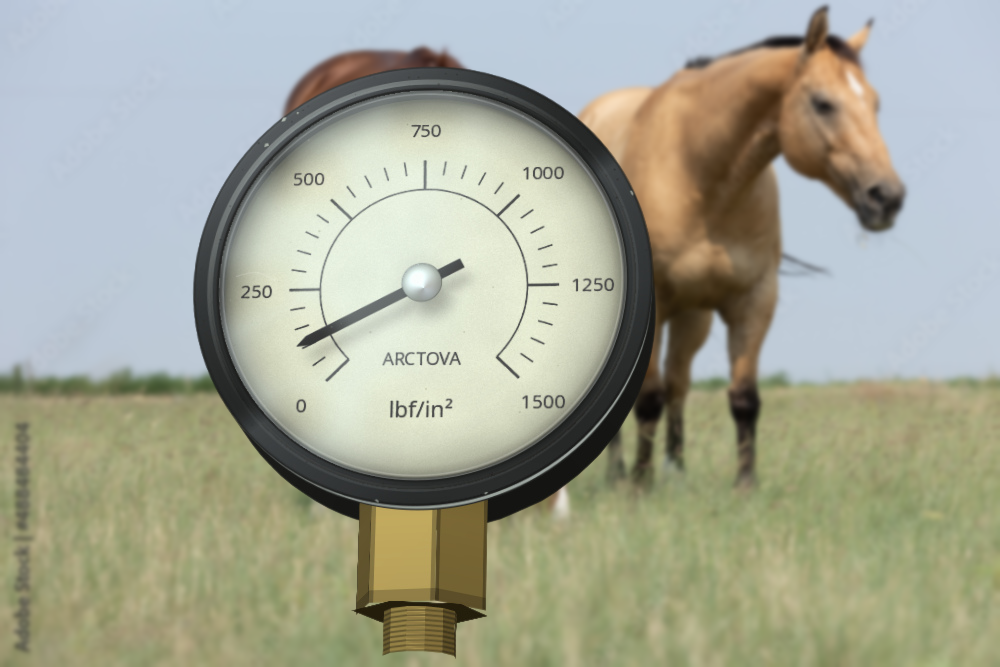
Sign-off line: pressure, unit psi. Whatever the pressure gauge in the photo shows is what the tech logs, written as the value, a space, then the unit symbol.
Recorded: 100 psi
